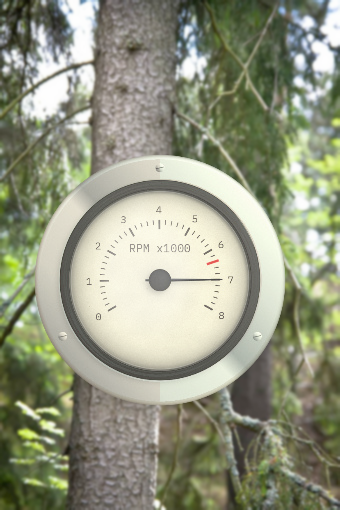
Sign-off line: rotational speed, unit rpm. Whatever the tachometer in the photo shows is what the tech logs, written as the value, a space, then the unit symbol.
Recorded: 7000 rpm
